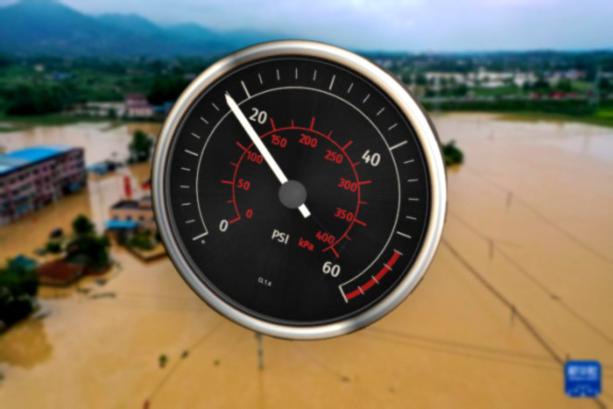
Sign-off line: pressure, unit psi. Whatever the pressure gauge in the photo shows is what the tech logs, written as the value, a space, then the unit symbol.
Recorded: 18 psi
